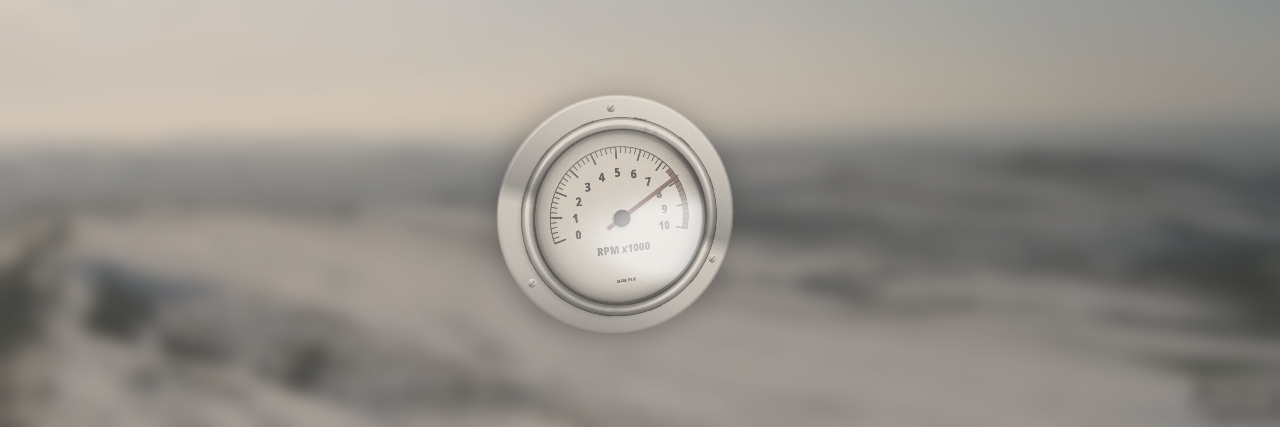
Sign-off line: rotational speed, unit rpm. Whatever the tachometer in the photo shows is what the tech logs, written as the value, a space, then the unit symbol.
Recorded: 7800 rpm
